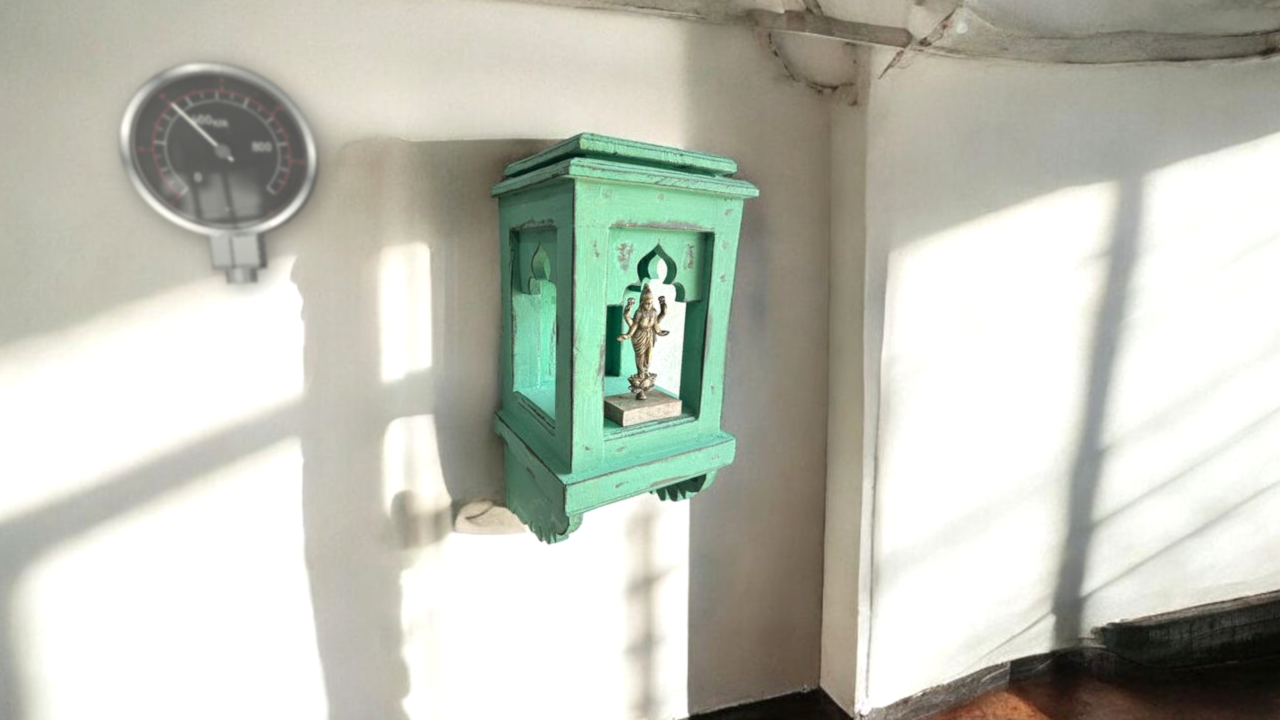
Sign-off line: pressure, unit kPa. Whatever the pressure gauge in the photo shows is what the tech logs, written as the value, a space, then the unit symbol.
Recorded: 350 kPa
